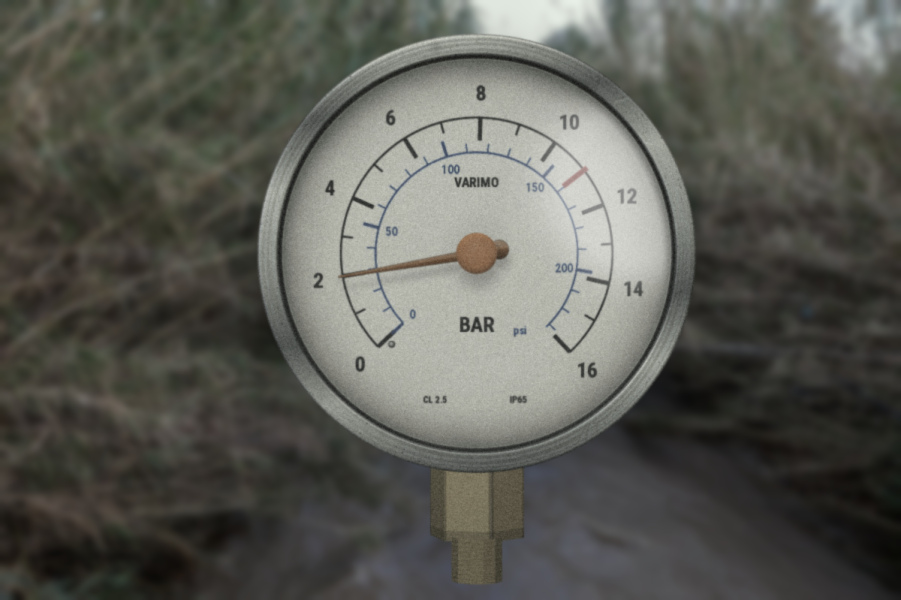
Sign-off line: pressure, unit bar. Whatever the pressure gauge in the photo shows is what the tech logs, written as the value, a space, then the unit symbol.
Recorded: 2 bar
